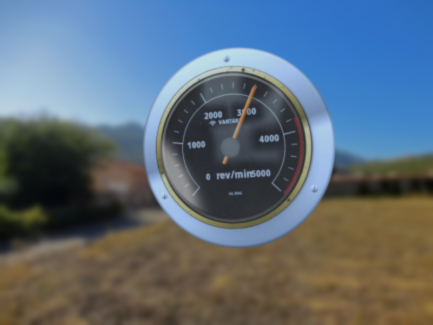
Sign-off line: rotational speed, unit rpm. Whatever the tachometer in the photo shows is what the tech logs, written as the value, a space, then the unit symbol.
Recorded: 3000 rpm
